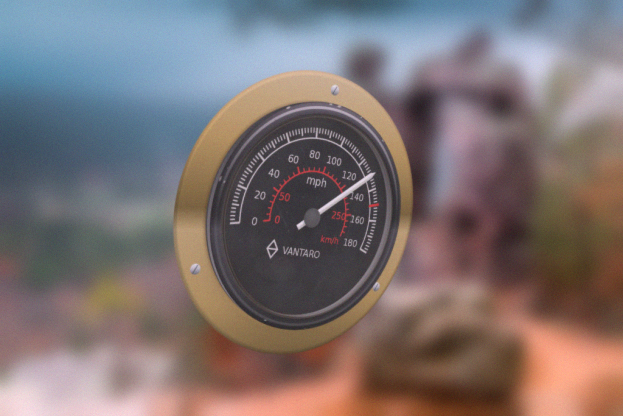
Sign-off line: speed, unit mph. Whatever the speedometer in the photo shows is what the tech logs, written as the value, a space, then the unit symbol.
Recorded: 130 mph
